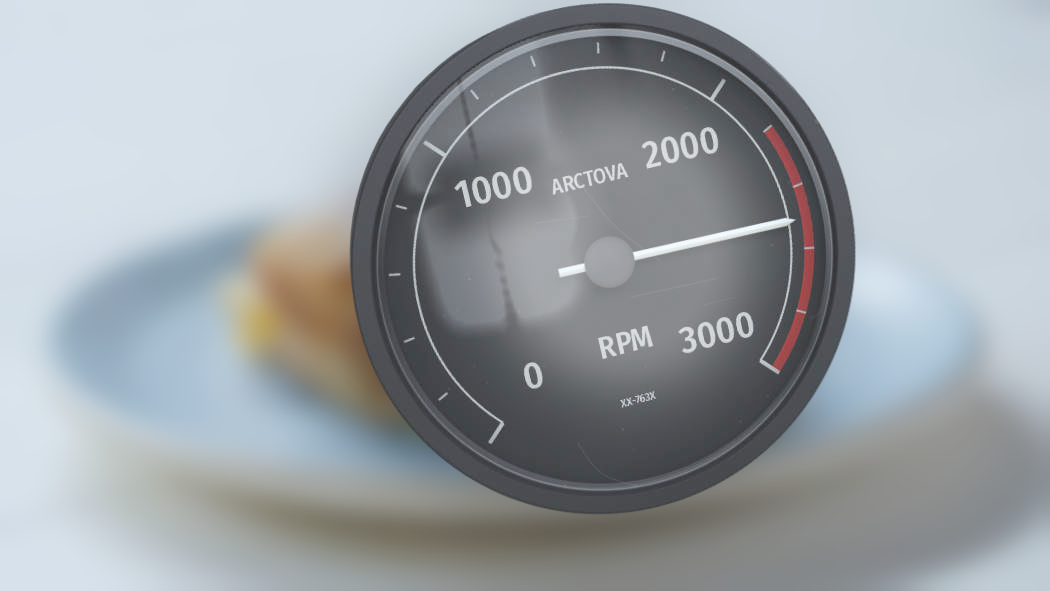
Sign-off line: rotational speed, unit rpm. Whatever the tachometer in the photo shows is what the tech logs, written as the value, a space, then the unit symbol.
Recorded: 2500 rpm
